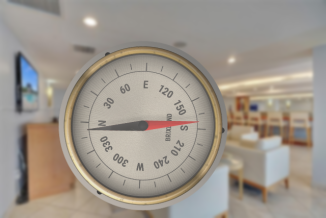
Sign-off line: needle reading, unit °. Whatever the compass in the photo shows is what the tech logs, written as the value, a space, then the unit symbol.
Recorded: 172.5 °
